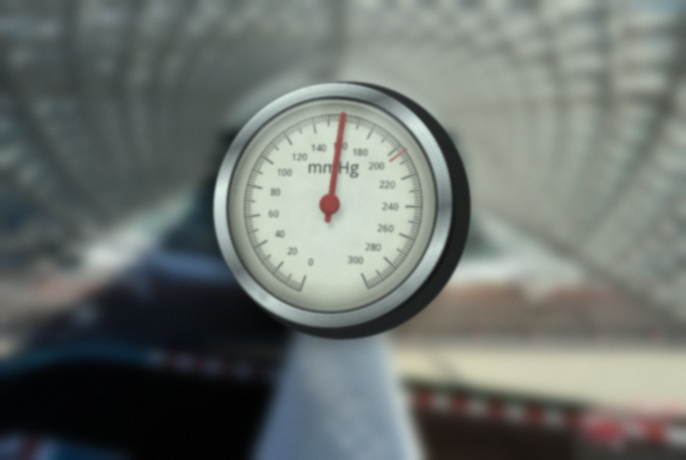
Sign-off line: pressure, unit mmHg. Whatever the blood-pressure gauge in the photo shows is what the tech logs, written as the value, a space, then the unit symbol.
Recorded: 160 mmHg
